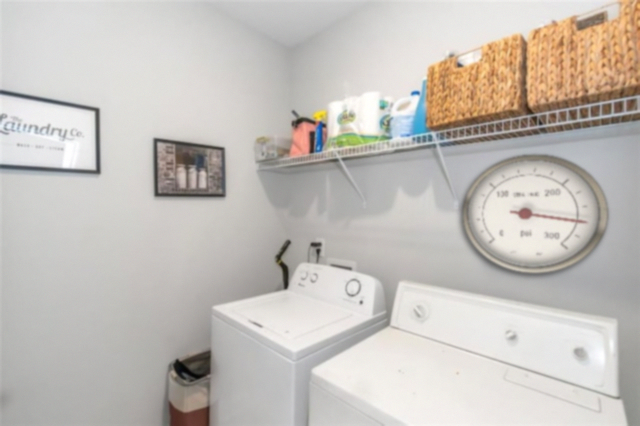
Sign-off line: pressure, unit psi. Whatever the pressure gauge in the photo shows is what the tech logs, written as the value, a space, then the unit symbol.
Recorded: 260 psi
